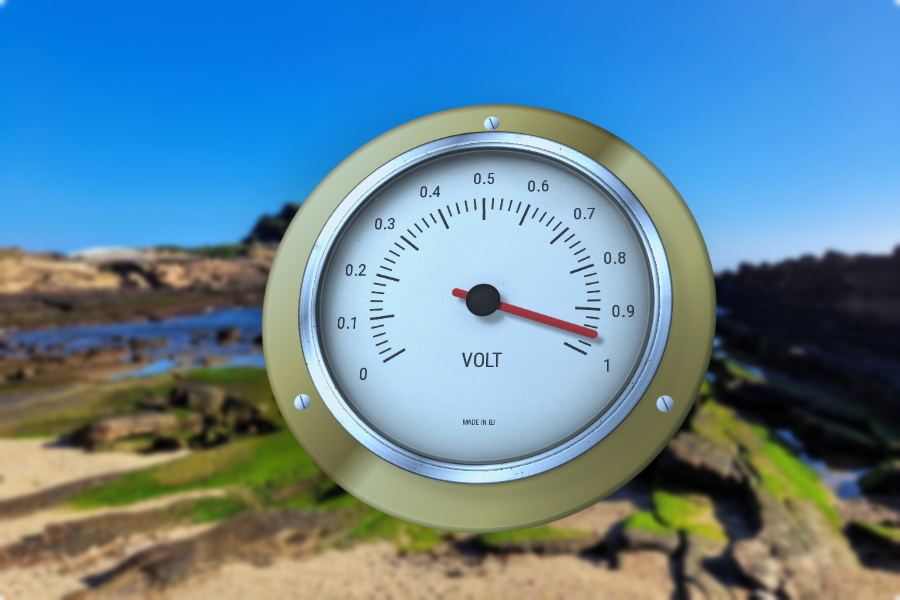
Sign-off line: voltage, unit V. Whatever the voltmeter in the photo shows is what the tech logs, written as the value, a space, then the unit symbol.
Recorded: 0.96 V
